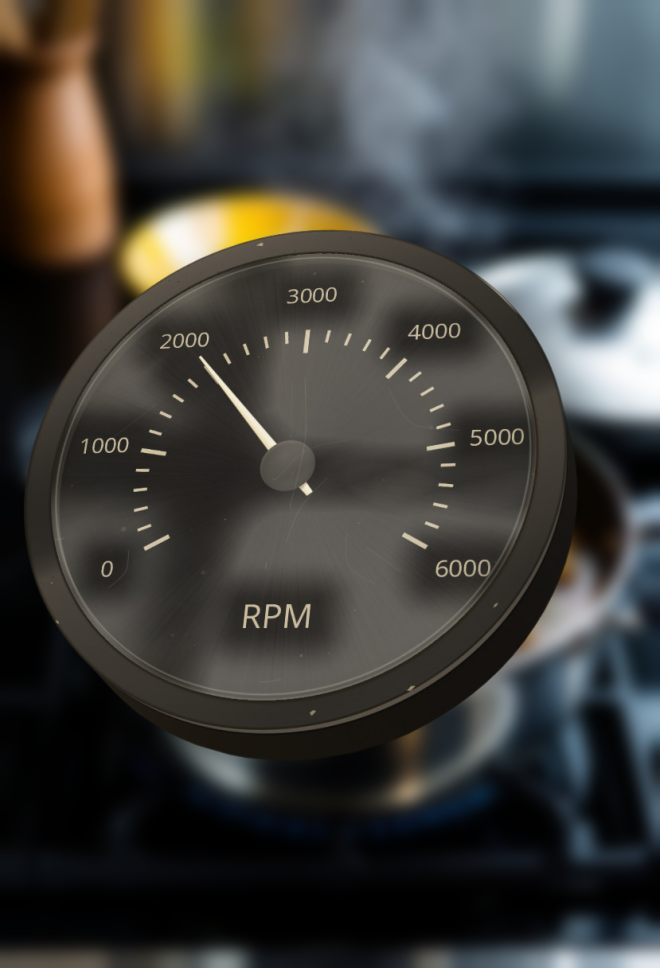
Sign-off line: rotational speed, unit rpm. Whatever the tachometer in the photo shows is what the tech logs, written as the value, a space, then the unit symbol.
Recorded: 2000 rpm
